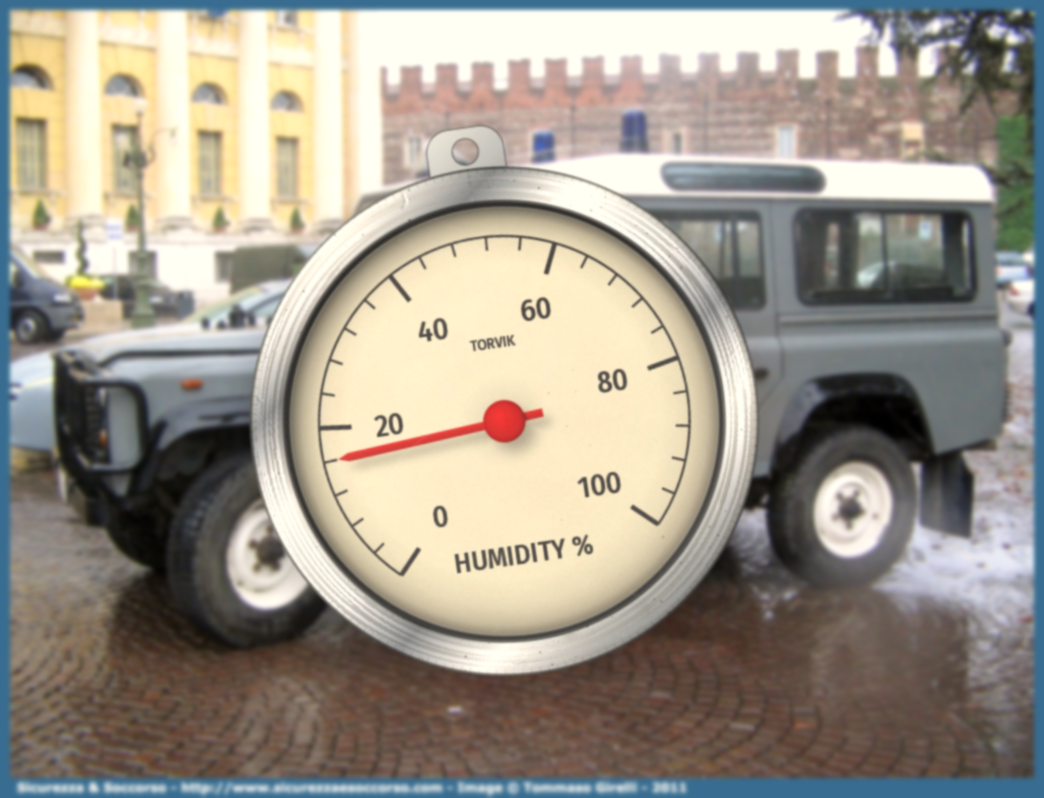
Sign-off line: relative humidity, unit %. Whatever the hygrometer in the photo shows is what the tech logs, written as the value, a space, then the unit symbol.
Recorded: 16 %
